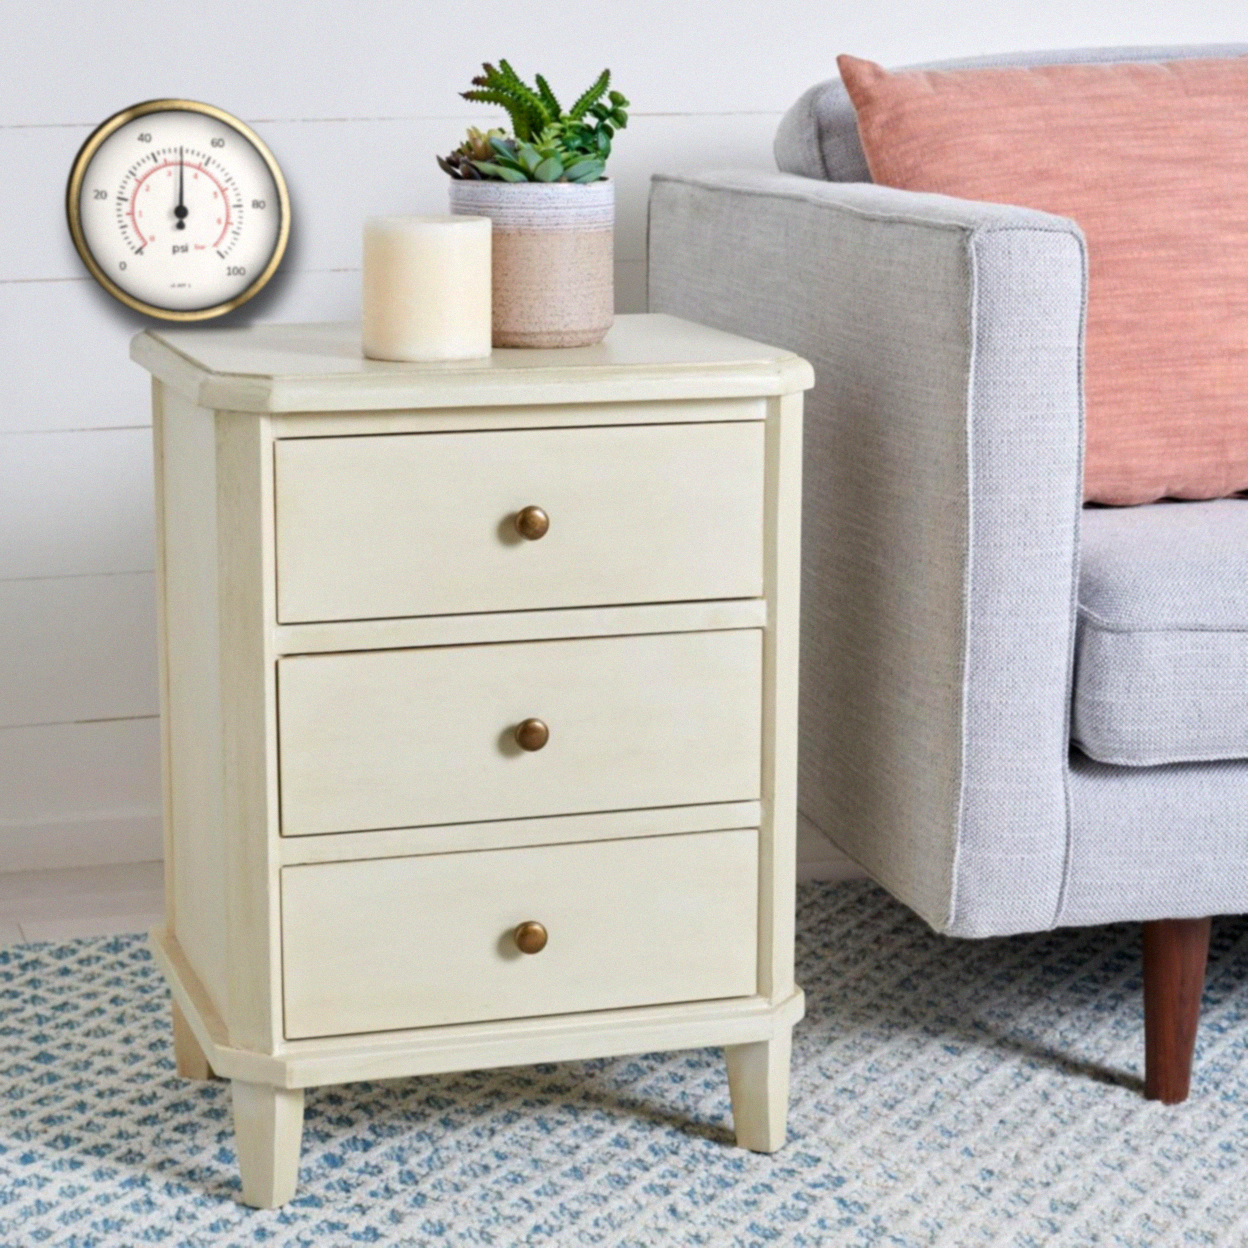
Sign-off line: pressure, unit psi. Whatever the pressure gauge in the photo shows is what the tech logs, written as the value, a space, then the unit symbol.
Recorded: 50 psi
